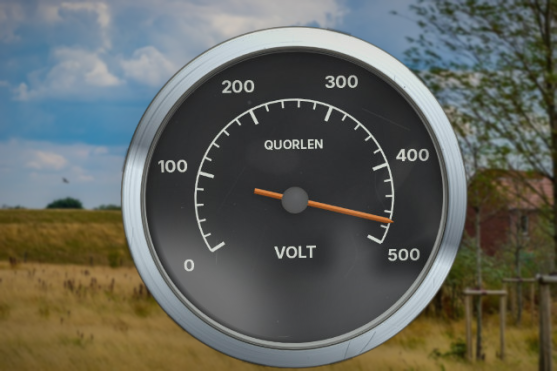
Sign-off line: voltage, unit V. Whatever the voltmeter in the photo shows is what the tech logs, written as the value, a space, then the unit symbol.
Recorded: 470 V
